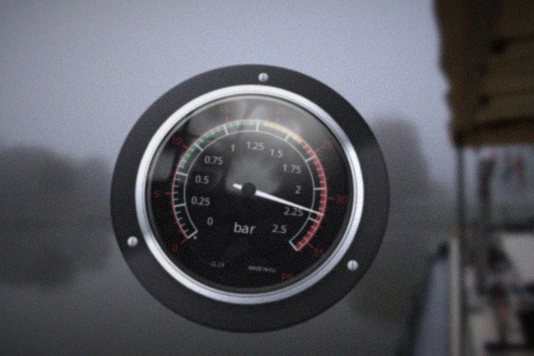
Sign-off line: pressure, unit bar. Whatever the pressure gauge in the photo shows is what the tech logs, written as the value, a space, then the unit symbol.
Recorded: 2.2 bar
